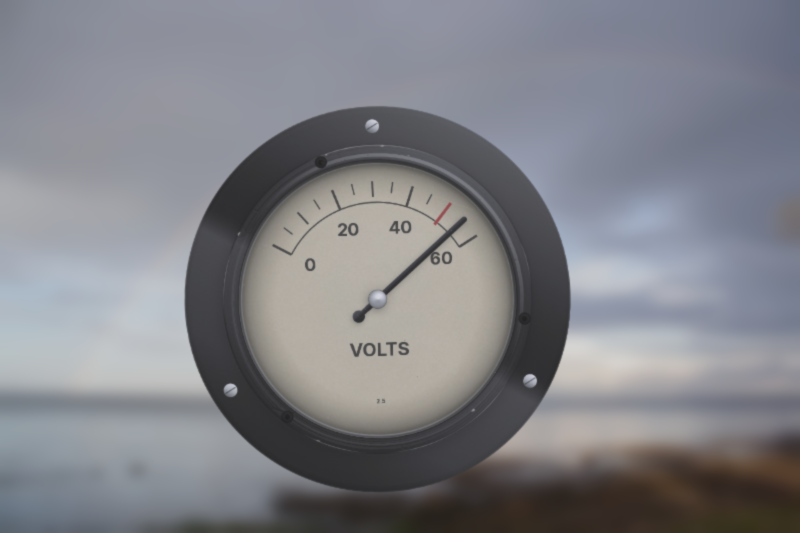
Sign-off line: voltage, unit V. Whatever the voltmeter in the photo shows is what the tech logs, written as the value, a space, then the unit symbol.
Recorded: 55 V
